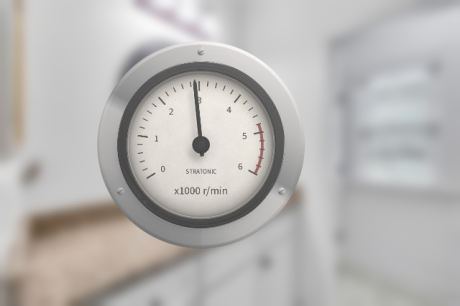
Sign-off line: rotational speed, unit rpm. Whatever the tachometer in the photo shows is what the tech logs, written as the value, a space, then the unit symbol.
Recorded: 2900 rpm
